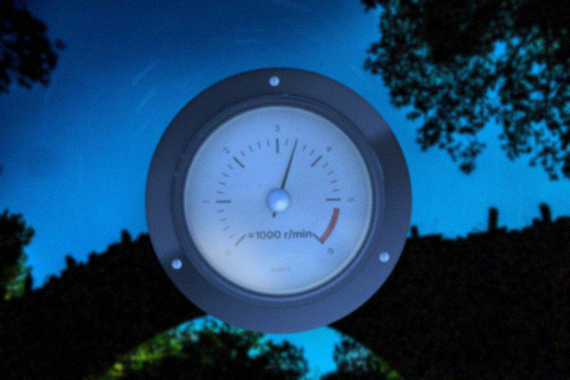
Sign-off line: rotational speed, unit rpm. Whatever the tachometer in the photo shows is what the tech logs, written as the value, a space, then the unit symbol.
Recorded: 3400 rpm
